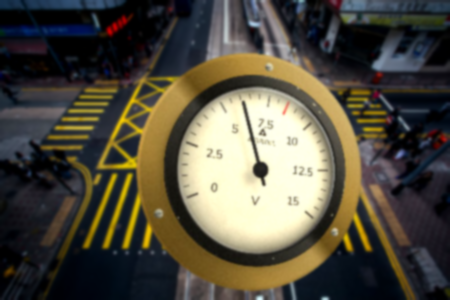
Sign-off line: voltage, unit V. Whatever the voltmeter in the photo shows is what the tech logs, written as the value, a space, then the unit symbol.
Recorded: 6 V
